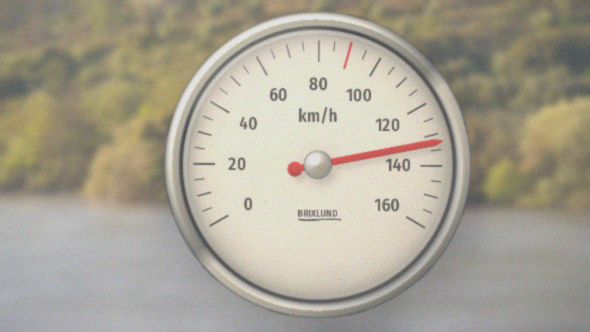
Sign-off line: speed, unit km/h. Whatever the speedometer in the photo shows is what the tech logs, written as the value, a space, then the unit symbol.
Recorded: 132.5 km/h
